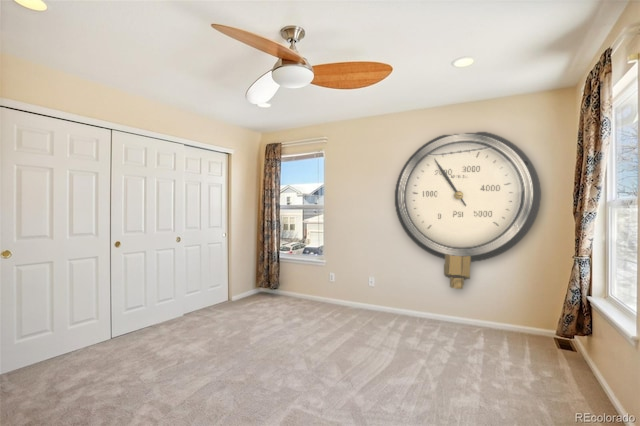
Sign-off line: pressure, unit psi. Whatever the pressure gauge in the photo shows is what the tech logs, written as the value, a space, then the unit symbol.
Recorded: 2000 psi
